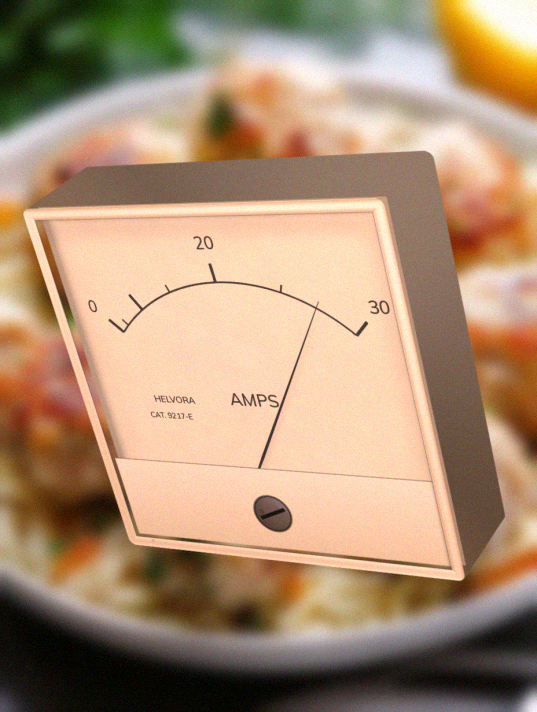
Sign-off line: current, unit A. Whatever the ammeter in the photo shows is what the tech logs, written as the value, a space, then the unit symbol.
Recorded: 27.5 A
